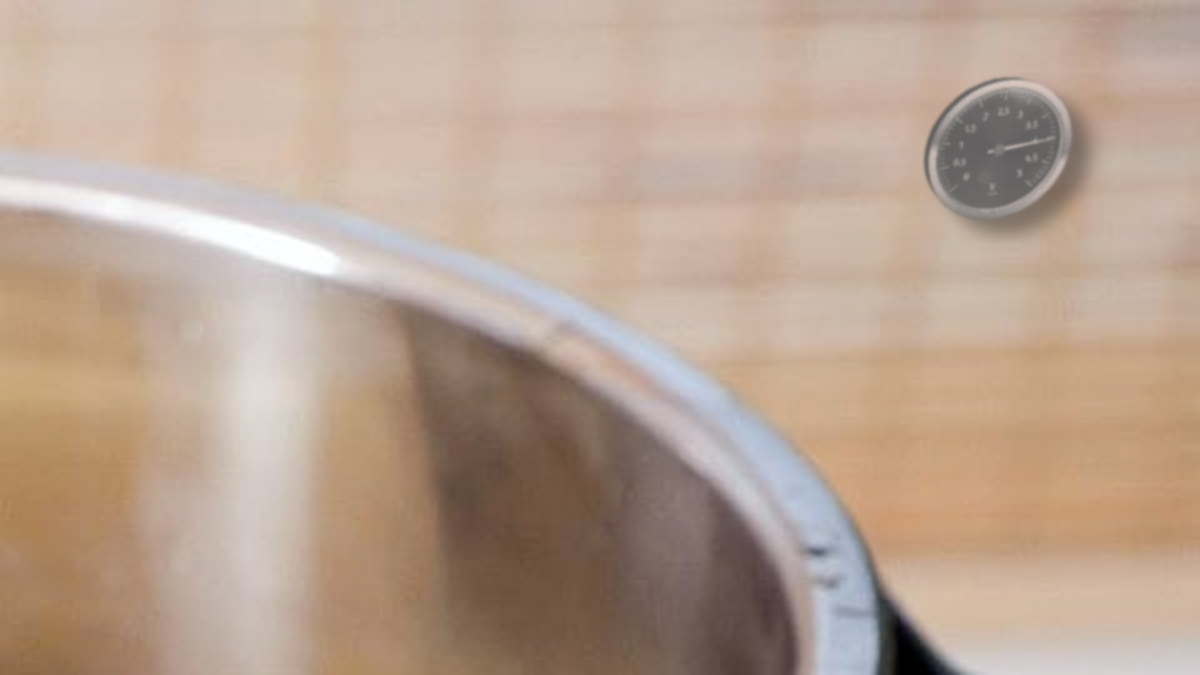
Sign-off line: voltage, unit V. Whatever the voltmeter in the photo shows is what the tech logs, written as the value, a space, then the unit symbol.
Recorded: 4 V
